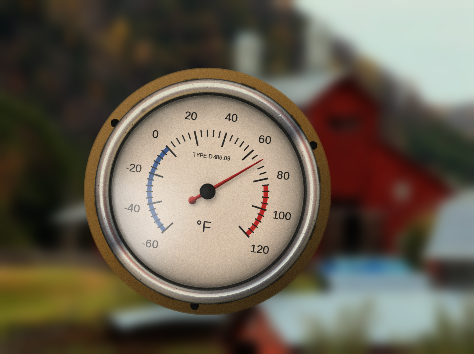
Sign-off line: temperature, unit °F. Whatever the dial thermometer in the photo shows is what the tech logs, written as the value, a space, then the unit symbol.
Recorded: 68 °F
